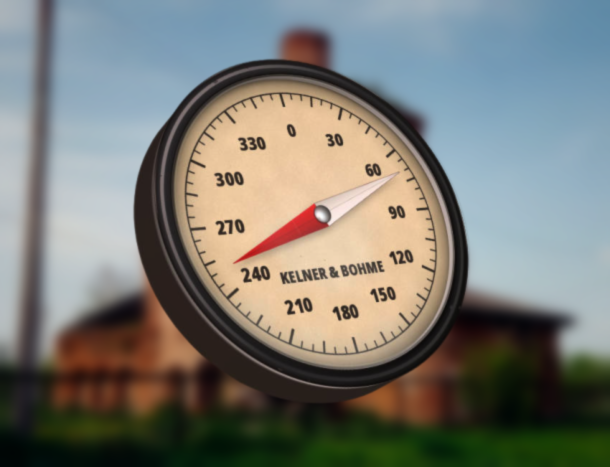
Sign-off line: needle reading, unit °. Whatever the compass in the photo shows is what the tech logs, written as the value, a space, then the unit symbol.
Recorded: 250 °
